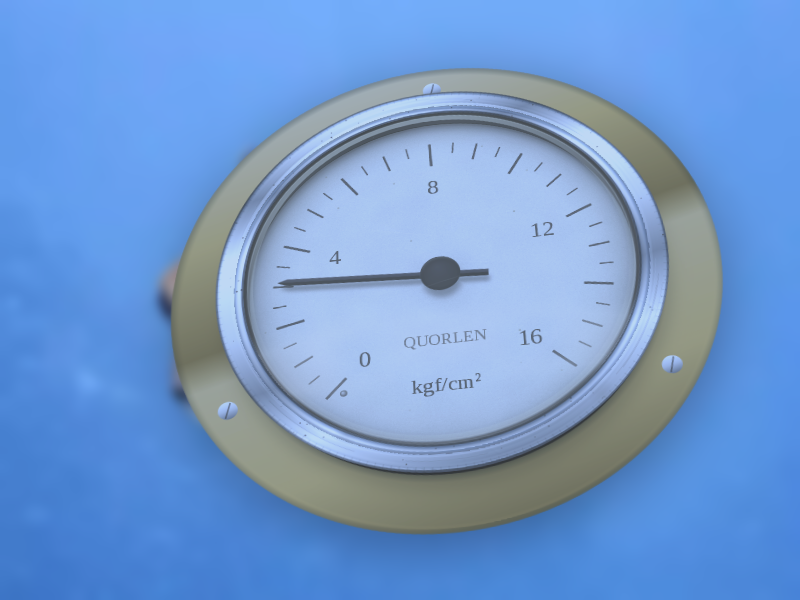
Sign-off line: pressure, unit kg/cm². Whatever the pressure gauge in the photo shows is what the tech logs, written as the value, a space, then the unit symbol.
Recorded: 3 kg/cm²
